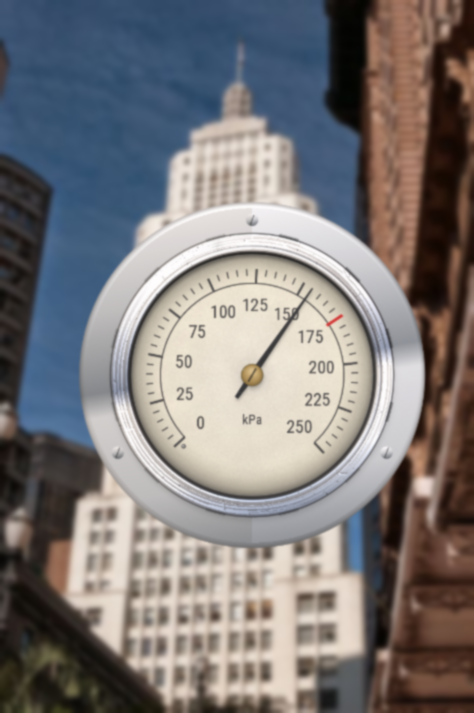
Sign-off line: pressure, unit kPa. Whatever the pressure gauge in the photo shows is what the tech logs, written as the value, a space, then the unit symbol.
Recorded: 155 kPa
